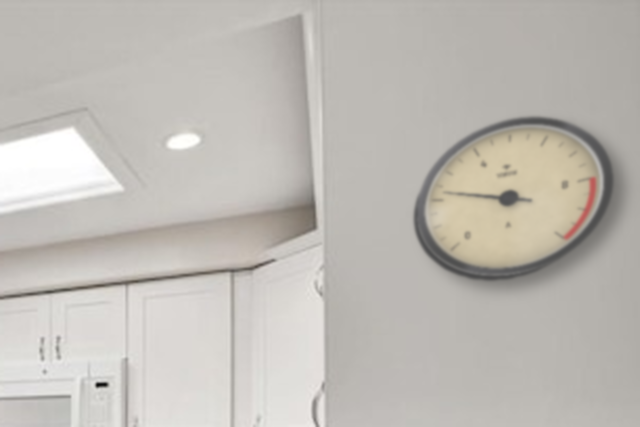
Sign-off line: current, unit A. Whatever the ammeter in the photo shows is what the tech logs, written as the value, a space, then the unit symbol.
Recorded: 2.25 A
